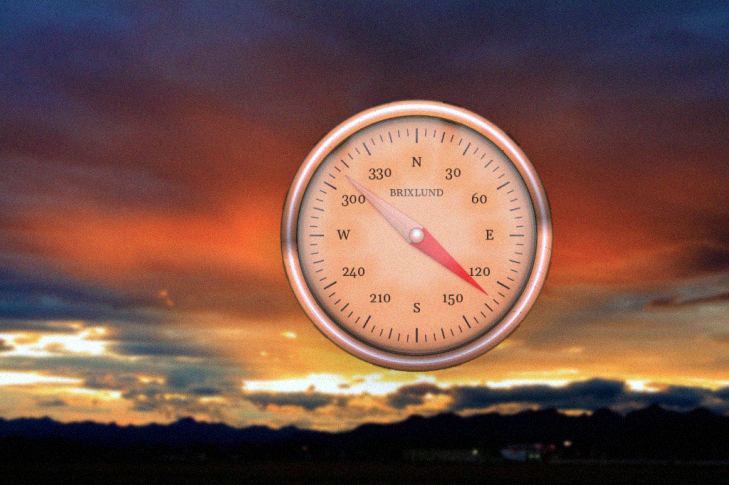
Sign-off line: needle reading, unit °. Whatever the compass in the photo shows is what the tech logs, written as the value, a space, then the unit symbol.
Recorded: 130 °
